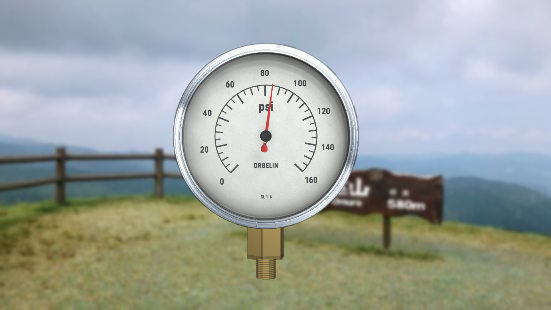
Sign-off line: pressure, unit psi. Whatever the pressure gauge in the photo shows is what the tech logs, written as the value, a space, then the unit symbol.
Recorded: 85 psi
